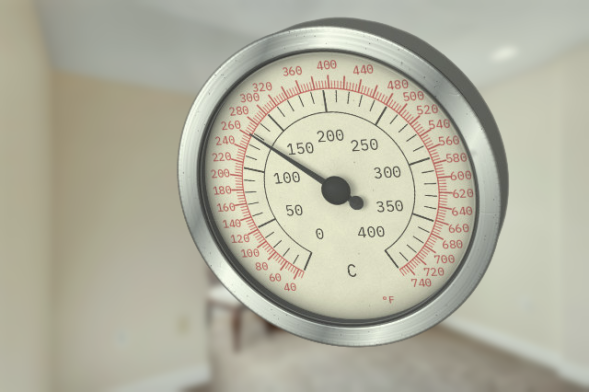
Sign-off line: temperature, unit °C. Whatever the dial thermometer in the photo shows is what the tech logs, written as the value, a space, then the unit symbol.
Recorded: 130 °C
